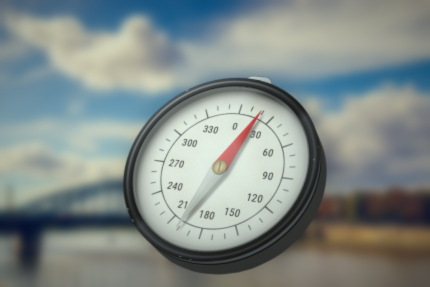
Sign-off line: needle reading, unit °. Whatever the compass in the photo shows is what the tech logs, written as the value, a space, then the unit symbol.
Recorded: 20 °
